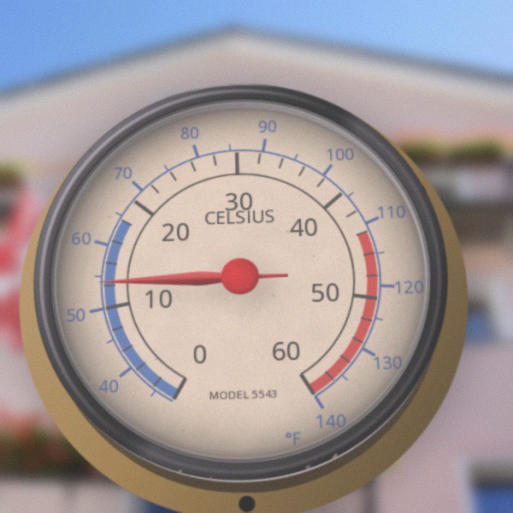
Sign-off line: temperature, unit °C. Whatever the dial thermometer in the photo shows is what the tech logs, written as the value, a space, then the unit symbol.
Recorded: 12 °C
